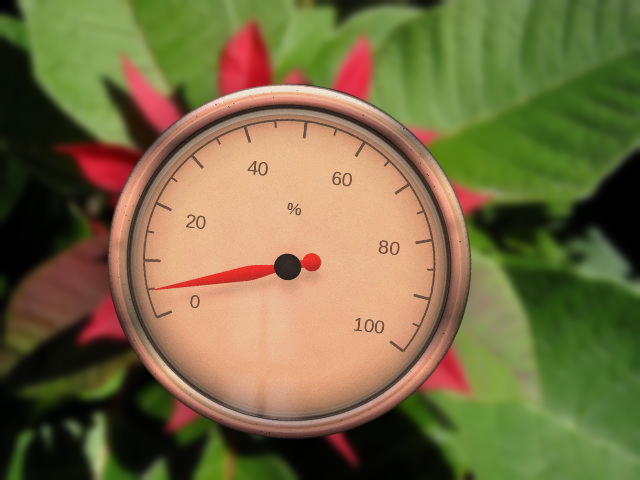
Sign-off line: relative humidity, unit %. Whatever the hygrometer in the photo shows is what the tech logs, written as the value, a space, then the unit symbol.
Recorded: 5 %
